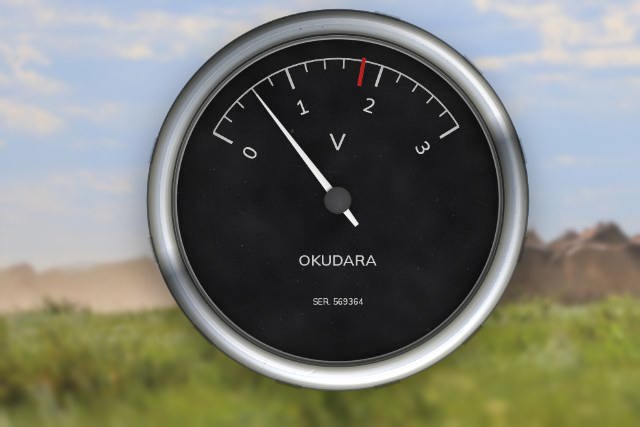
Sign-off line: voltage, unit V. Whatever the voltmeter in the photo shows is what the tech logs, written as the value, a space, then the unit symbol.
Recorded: 0.6 V
